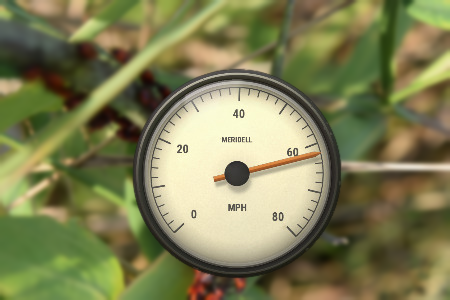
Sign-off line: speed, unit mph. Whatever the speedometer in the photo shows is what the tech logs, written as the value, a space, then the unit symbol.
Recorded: 62 mph
